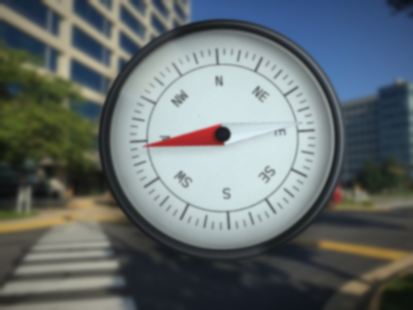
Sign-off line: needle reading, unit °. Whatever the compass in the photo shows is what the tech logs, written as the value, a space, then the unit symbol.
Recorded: 265 °
